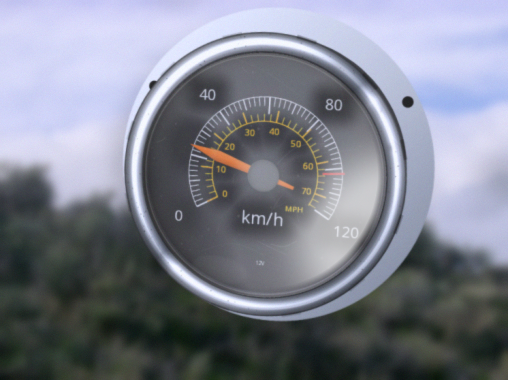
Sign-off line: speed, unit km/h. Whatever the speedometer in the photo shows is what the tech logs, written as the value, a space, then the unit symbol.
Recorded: 24 km/h
